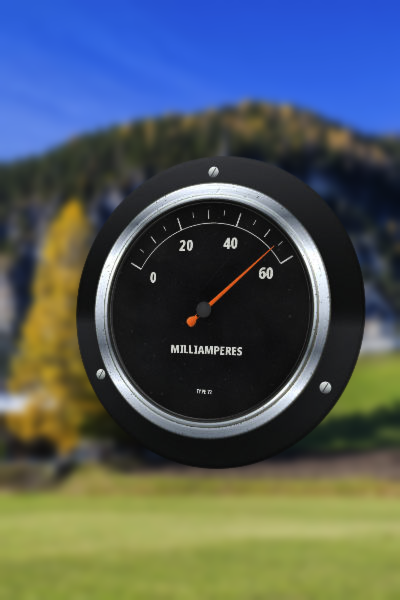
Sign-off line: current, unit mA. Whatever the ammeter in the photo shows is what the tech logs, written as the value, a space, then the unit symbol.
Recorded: 55 mA
